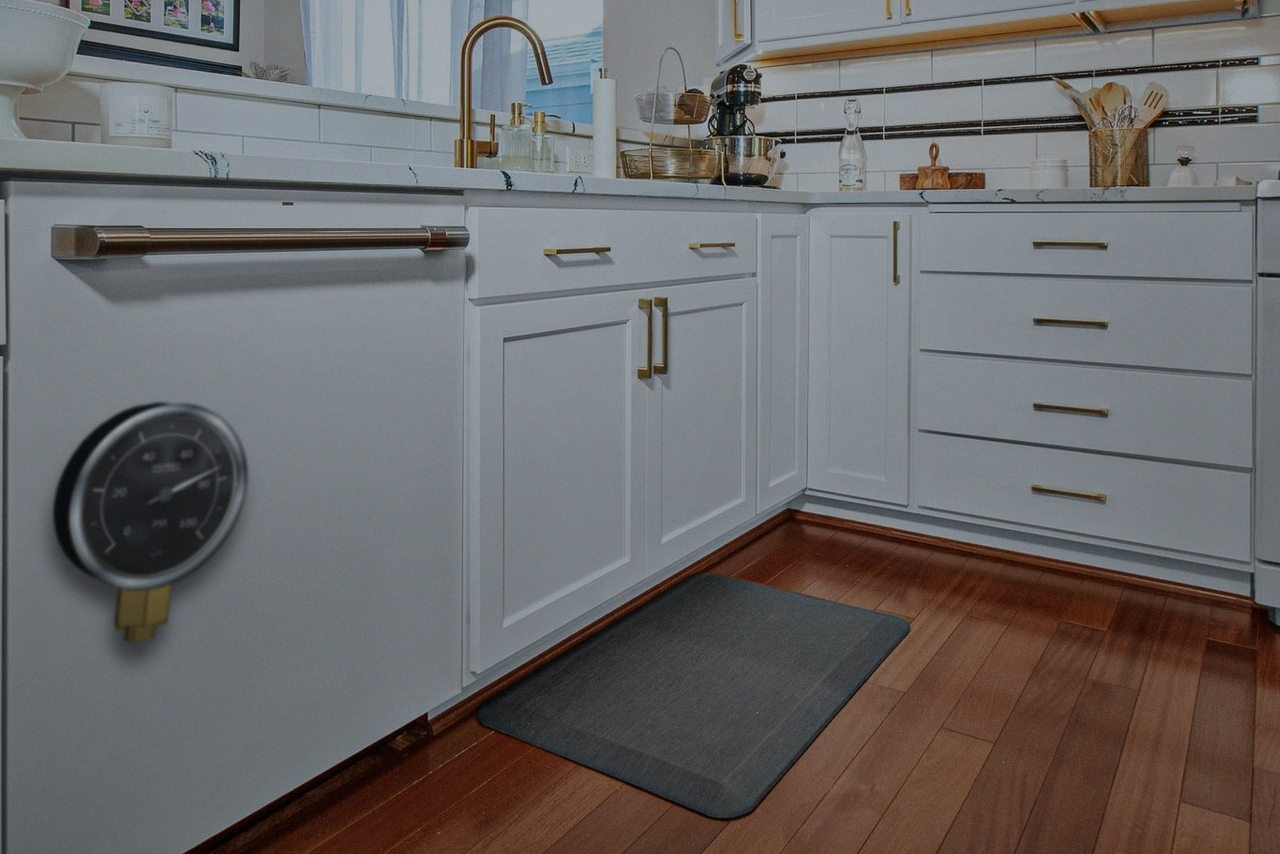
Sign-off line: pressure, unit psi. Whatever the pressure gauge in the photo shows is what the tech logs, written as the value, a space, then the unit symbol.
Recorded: 75 psi
